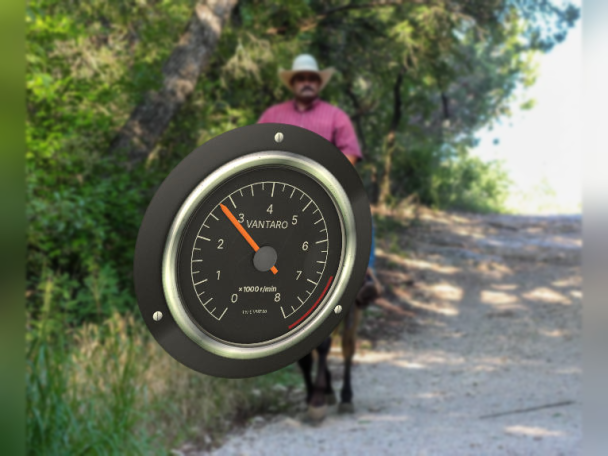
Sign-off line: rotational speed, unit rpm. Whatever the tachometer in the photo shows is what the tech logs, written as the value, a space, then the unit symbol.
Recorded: 2750 rpm
